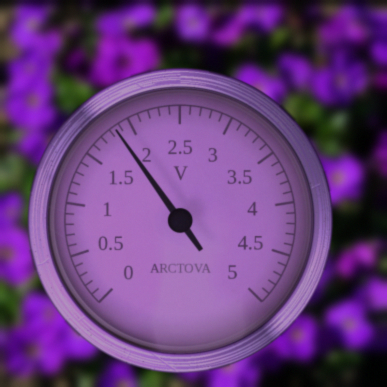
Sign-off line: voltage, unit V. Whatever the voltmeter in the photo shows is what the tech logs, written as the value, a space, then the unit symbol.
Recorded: 1.85 V
